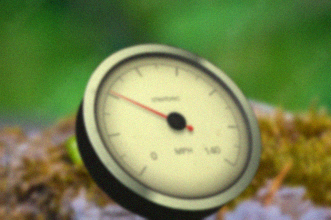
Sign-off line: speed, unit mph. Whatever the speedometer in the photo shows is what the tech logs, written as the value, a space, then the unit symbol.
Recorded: 40 mph
